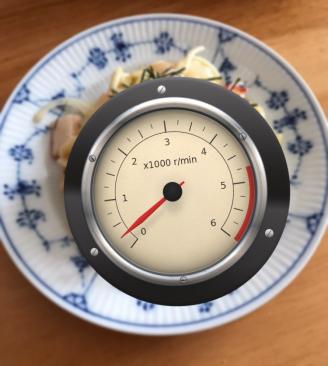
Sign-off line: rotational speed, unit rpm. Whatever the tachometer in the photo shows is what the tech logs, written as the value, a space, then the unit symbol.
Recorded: 250 rpm
